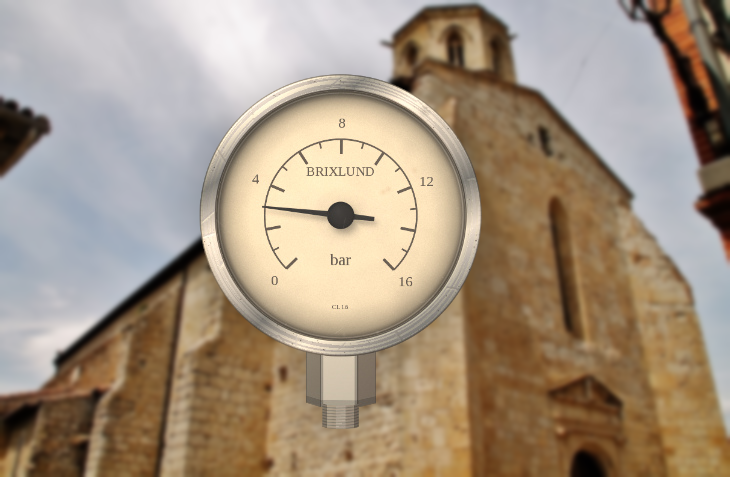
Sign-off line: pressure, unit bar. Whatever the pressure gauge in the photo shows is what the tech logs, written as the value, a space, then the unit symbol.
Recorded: 3 bar
